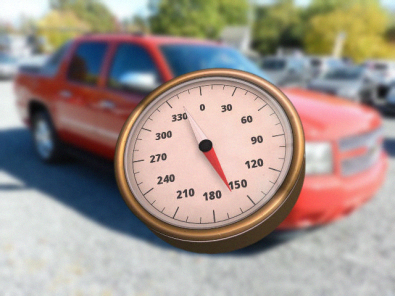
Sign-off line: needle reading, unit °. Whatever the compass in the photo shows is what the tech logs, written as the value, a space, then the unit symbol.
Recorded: 160 °
